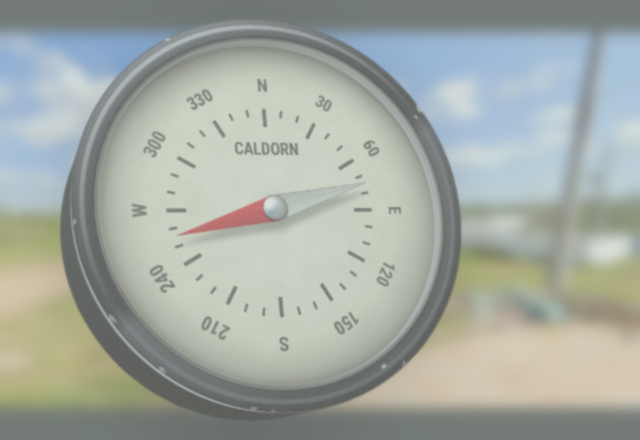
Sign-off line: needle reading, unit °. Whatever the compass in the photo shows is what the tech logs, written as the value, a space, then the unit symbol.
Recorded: 255 °
